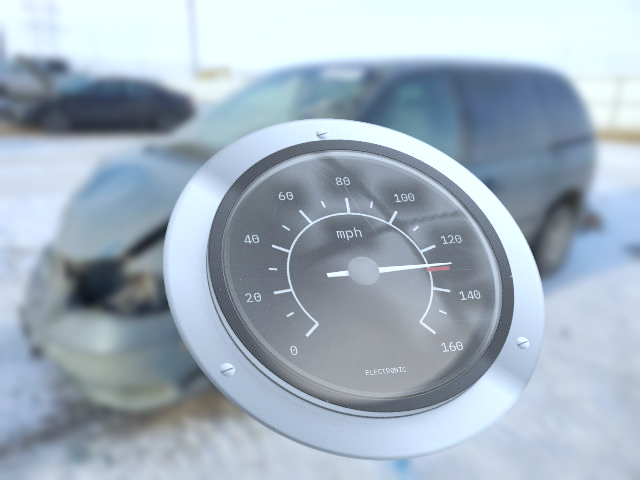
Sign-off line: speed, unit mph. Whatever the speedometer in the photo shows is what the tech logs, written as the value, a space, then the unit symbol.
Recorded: 130 mph
